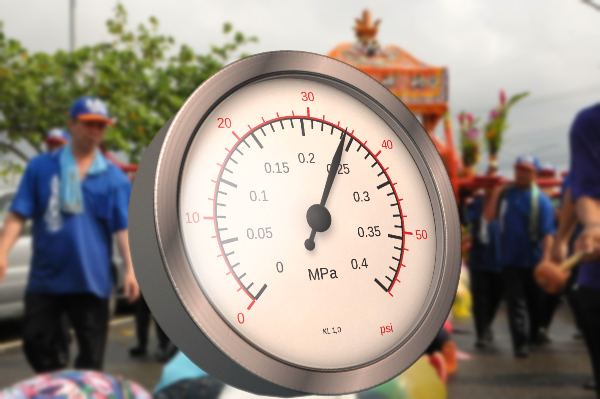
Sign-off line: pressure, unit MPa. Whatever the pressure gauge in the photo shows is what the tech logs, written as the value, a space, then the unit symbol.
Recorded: 0.24 MPa
